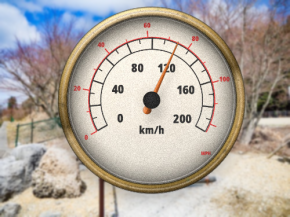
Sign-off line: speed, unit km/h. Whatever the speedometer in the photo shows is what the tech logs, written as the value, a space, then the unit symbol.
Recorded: 120 km/h
